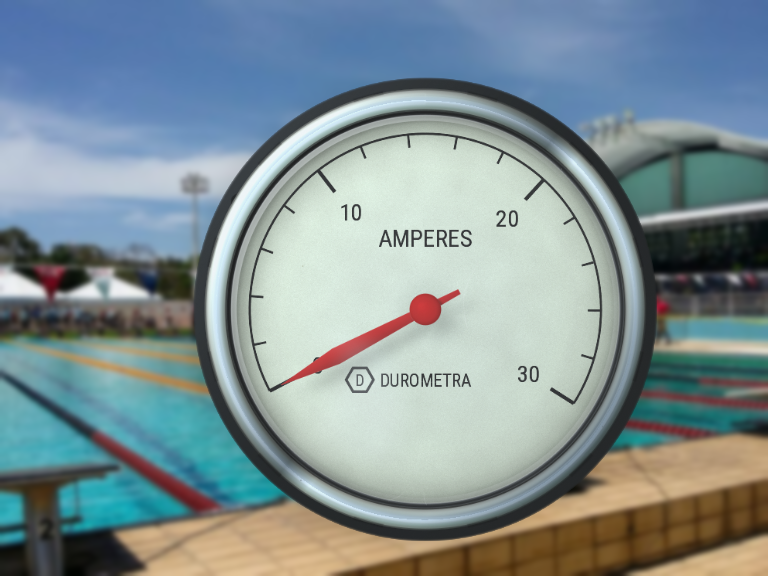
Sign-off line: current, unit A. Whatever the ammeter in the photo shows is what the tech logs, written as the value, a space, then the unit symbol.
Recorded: 0 A
